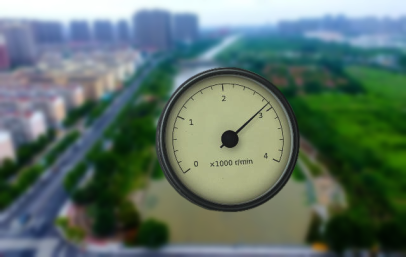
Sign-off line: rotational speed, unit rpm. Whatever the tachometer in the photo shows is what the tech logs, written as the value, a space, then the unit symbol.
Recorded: 2900 rpm
